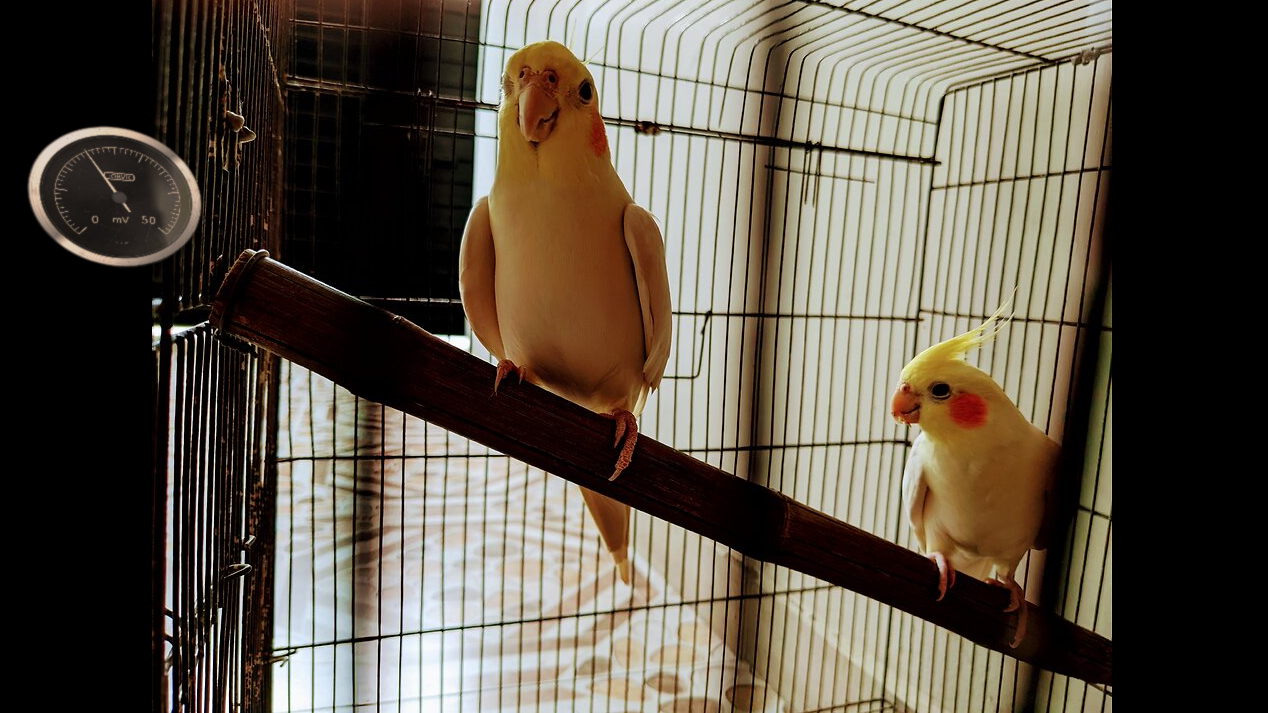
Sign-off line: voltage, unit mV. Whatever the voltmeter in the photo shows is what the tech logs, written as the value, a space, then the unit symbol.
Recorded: 20 mV
